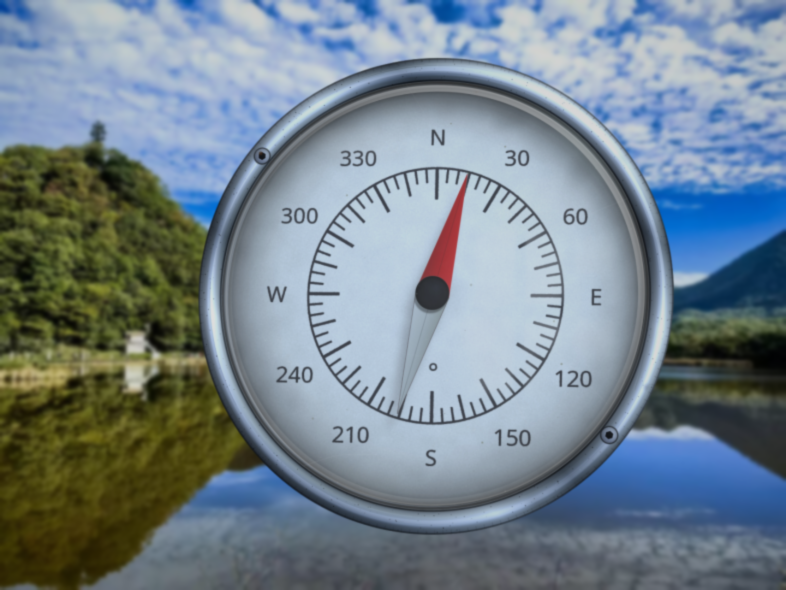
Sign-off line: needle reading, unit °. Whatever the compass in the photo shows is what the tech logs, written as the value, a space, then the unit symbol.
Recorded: 15 °
